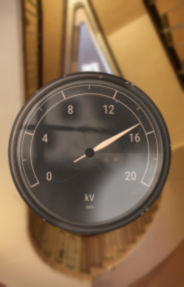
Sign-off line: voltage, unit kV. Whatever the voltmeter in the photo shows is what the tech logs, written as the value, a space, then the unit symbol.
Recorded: 15 kV
